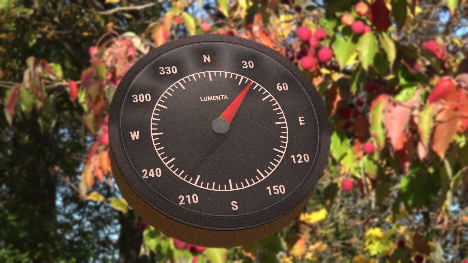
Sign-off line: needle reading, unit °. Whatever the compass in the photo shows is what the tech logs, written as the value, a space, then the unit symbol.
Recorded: 40 °
